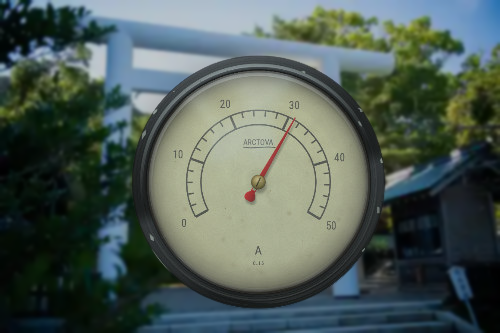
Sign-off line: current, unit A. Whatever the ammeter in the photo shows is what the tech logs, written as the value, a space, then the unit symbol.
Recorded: 31 A
